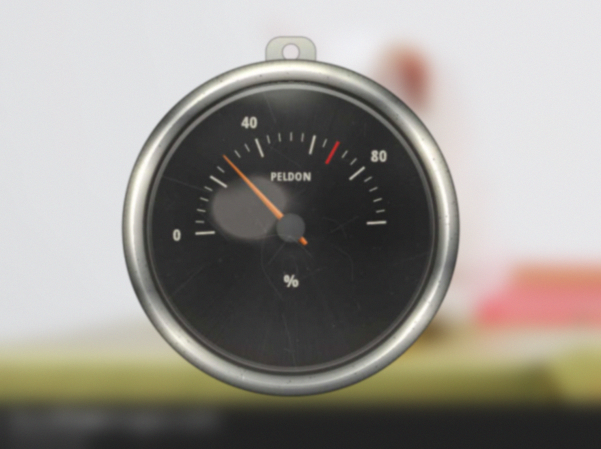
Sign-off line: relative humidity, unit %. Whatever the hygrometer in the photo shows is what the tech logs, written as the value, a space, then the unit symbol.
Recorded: 28 %
